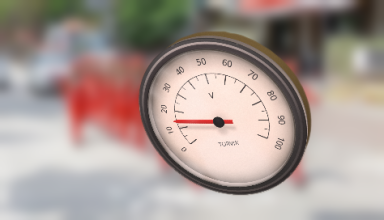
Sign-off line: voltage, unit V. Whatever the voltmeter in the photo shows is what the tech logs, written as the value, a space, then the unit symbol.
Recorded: 15 V
